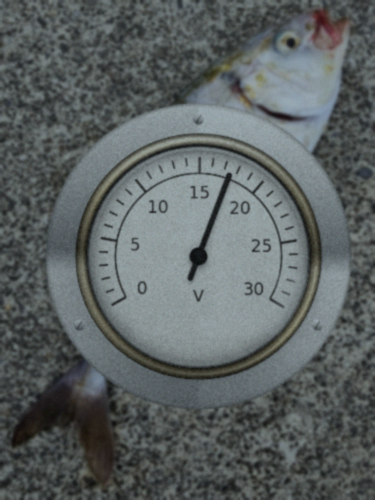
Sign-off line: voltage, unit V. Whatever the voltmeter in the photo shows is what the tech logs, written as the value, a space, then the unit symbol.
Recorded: 17.5 V
